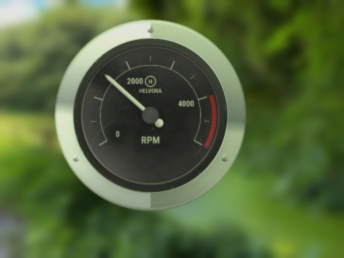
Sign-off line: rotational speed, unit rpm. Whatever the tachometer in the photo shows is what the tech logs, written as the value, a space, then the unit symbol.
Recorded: 1500 rpm
